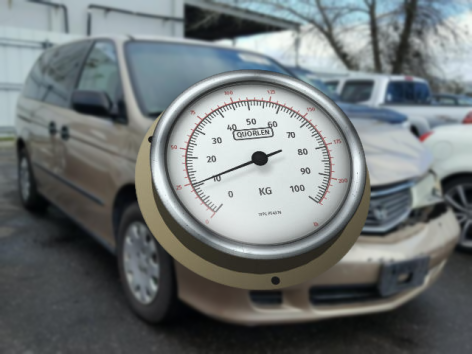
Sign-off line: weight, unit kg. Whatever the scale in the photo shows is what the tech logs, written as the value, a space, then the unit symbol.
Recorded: 10 kg
